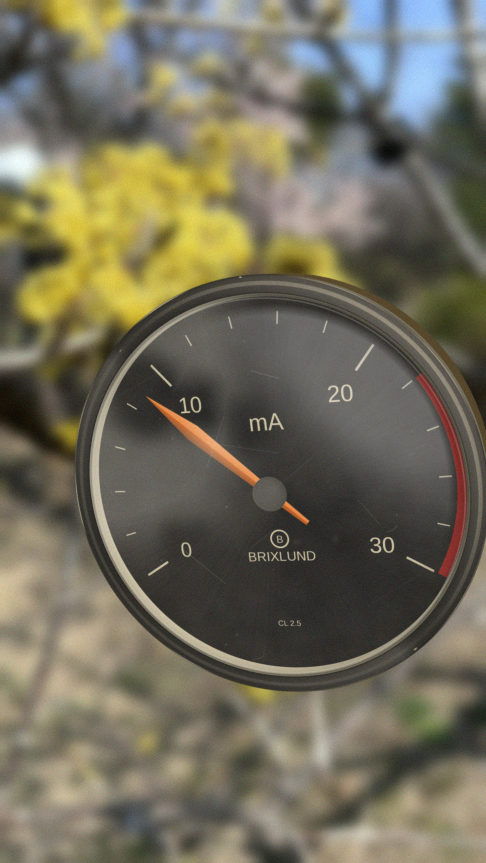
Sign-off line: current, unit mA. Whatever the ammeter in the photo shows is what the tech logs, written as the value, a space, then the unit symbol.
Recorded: 9 mA
